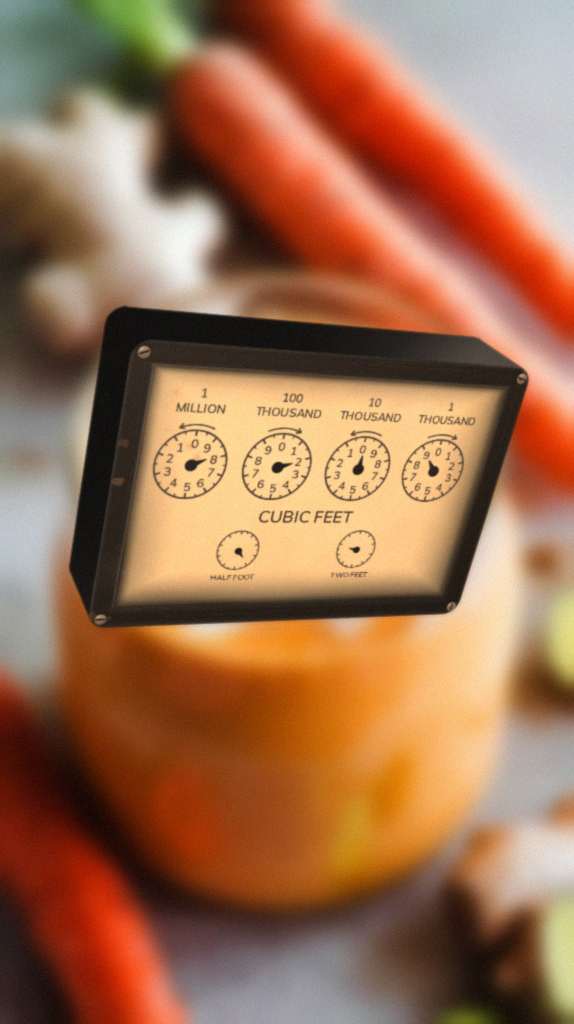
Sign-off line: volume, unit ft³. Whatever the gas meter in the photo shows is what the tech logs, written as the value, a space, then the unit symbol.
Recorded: 819900 ft³
